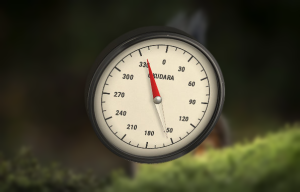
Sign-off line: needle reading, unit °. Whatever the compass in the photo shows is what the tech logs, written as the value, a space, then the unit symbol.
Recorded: 335 °
